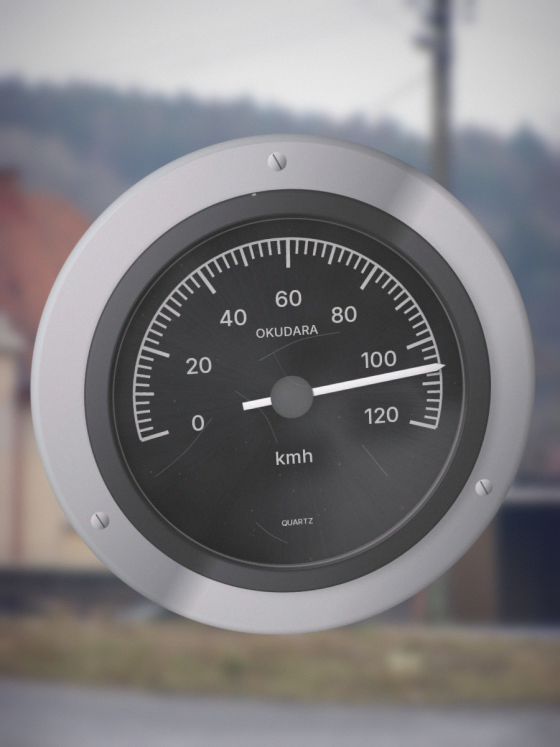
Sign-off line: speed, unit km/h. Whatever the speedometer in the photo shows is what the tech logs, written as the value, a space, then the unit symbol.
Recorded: 106 km/h
